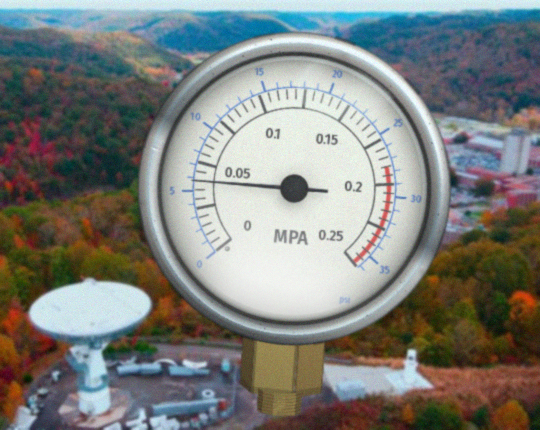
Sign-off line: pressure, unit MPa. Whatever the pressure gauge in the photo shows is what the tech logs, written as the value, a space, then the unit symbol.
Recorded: 0.04 MPa
